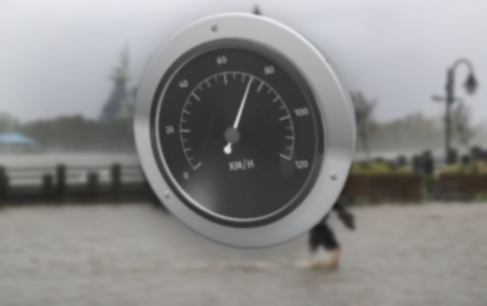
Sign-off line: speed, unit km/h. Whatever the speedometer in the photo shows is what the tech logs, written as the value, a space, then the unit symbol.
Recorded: 75 km/h
